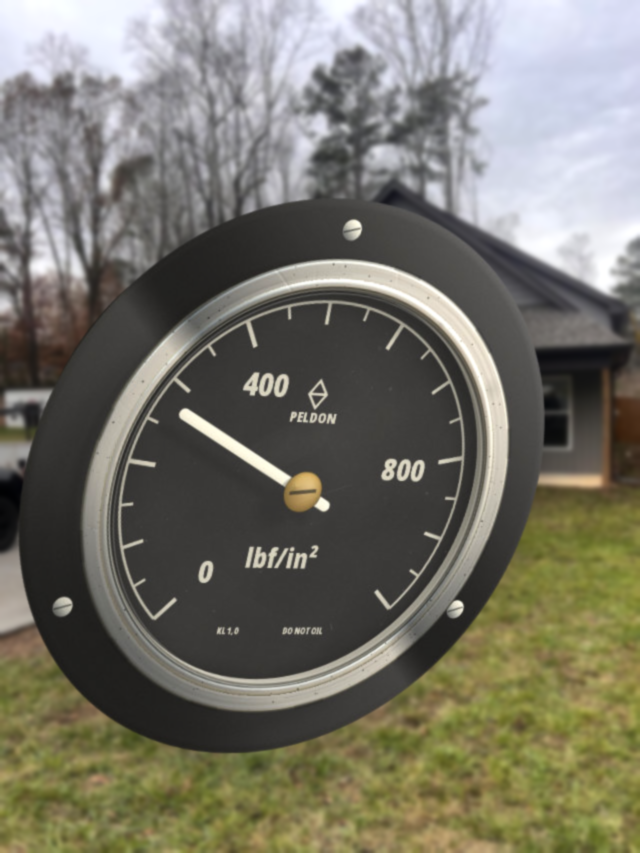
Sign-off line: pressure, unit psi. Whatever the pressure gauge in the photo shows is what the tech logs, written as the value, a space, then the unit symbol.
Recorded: 275 psi
